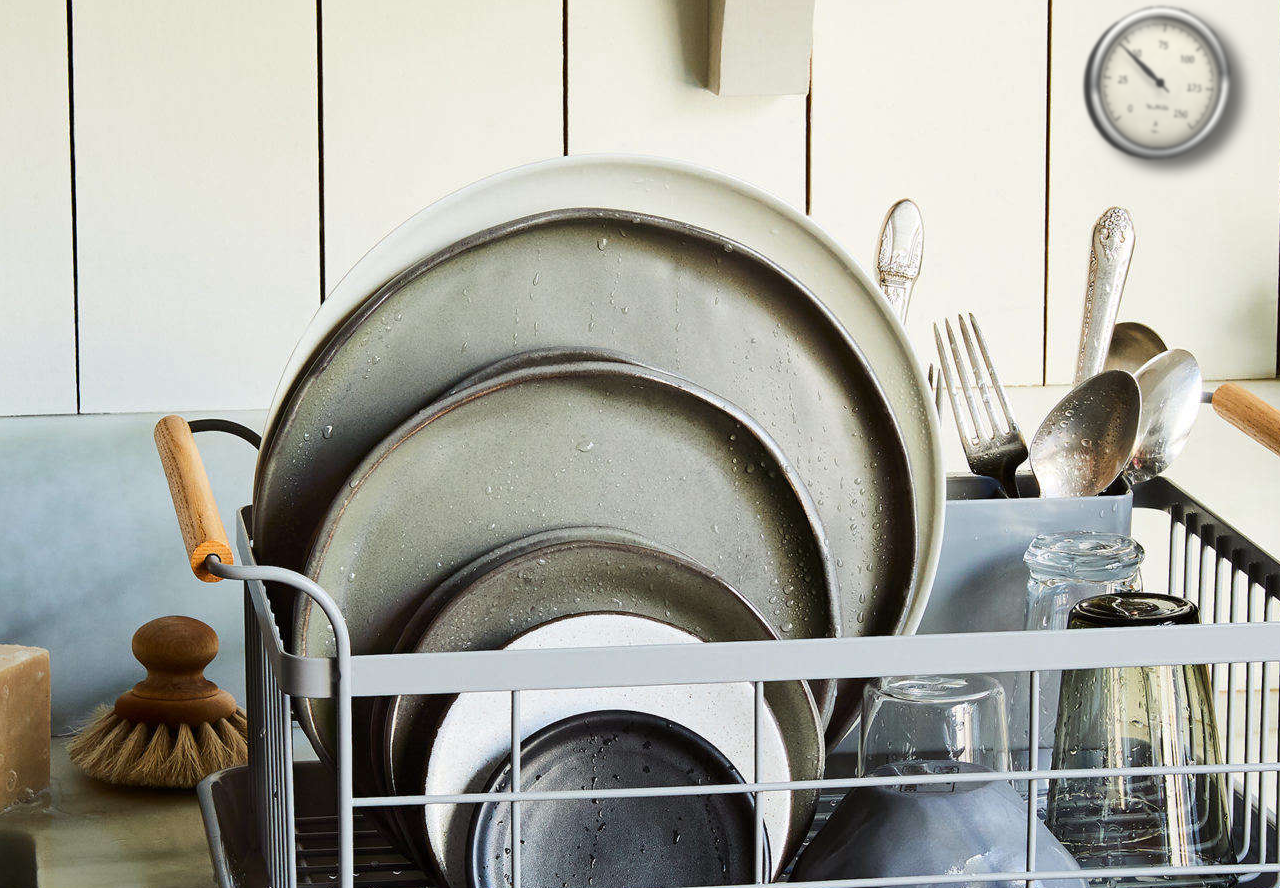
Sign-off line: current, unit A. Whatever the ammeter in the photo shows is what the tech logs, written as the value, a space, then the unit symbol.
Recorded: 45 A
